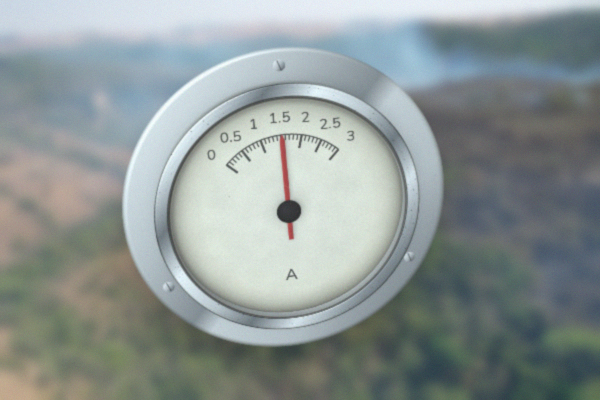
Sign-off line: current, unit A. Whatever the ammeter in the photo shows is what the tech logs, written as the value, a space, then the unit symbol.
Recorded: 1.5 A
